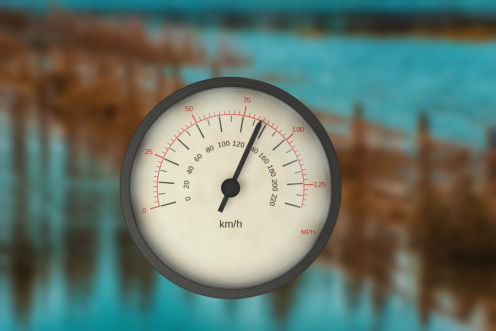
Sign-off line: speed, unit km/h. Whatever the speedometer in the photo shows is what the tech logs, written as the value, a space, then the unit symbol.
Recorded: 135 km/h
